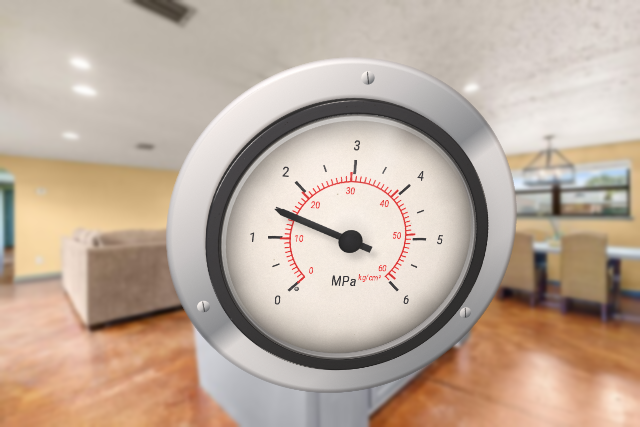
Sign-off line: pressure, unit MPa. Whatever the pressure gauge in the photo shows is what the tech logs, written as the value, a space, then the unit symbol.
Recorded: 1.5 MPa
